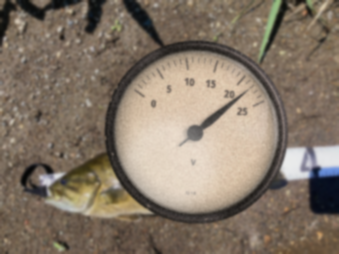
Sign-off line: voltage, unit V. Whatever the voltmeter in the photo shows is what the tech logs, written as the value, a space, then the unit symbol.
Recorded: 22 V
